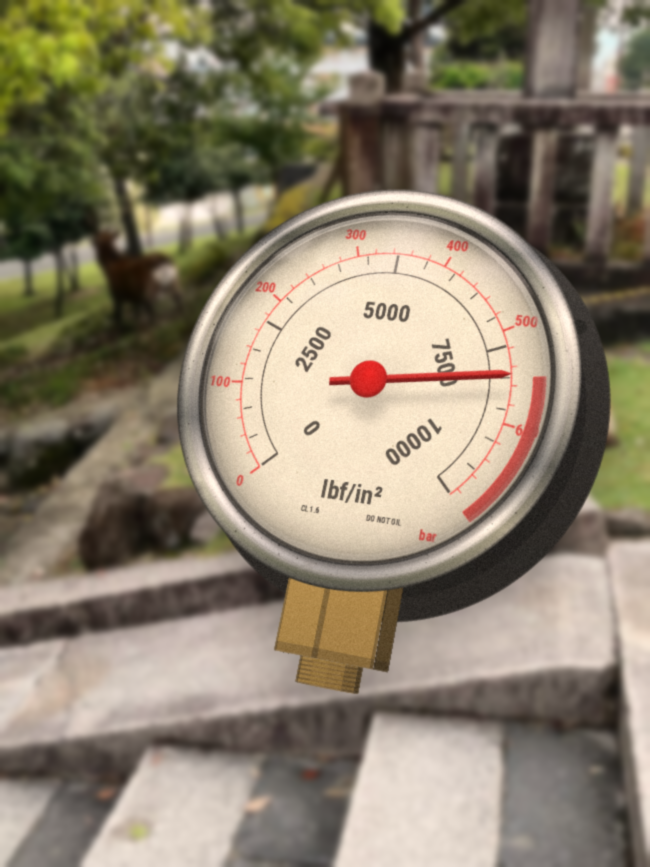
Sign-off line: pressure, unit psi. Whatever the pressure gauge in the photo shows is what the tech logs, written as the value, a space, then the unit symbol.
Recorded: 8000 psi
